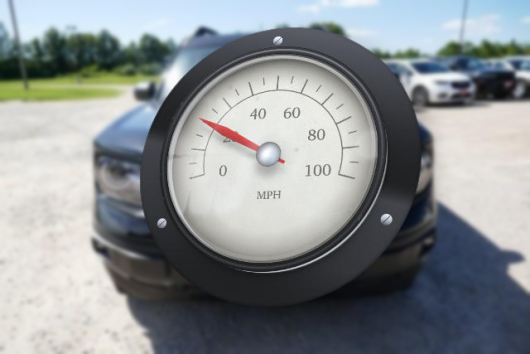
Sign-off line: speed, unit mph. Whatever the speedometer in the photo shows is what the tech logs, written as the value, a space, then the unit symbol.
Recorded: 20 mph
